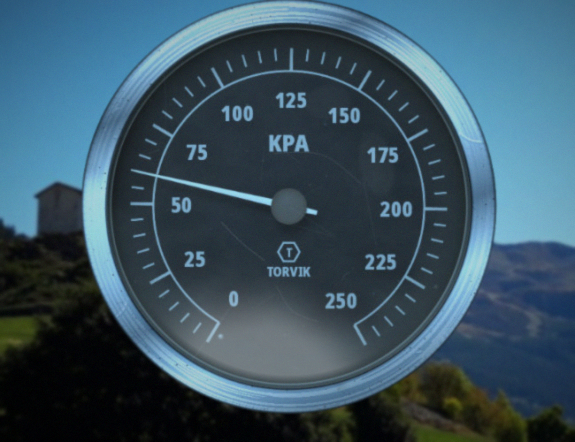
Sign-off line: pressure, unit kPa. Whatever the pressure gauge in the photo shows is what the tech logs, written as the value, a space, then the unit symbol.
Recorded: 60 kPa
